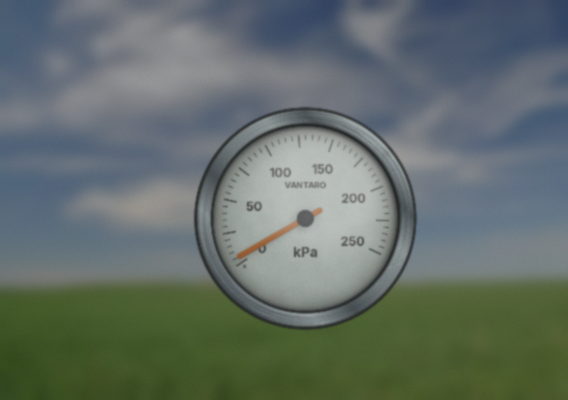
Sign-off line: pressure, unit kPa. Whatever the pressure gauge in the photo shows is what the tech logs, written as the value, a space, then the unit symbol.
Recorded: 5 kPa
